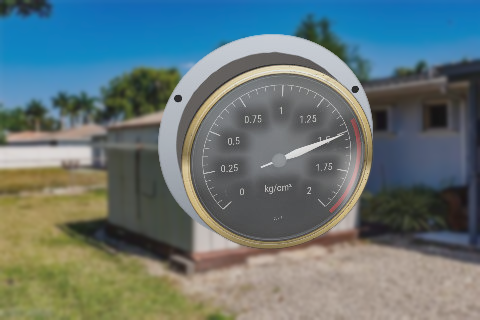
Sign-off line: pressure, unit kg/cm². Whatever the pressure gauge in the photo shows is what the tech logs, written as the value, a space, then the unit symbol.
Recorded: 1.5 kg/cm²
